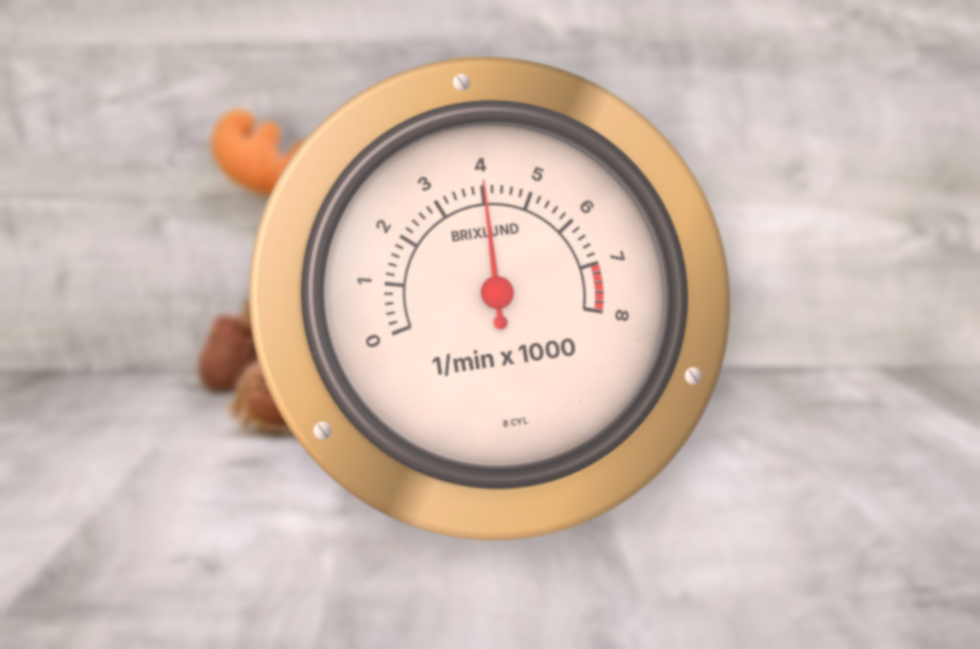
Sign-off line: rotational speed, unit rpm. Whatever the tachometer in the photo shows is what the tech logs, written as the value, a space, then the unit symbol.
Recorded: 4000 rpm
